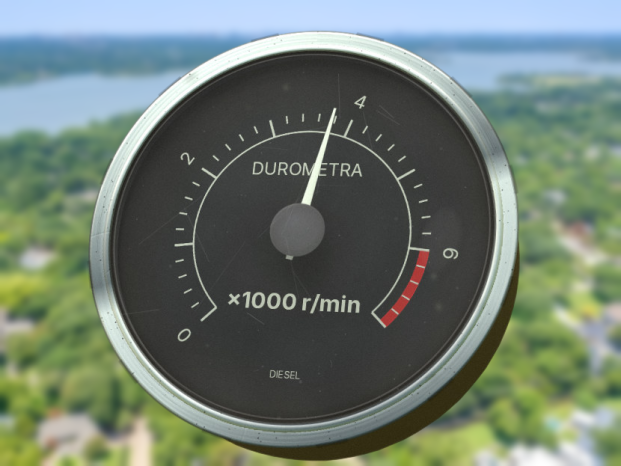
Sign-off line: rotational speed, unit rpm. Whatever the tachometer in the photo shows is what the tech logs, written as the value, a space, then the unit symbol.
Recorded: 3800 rpm
